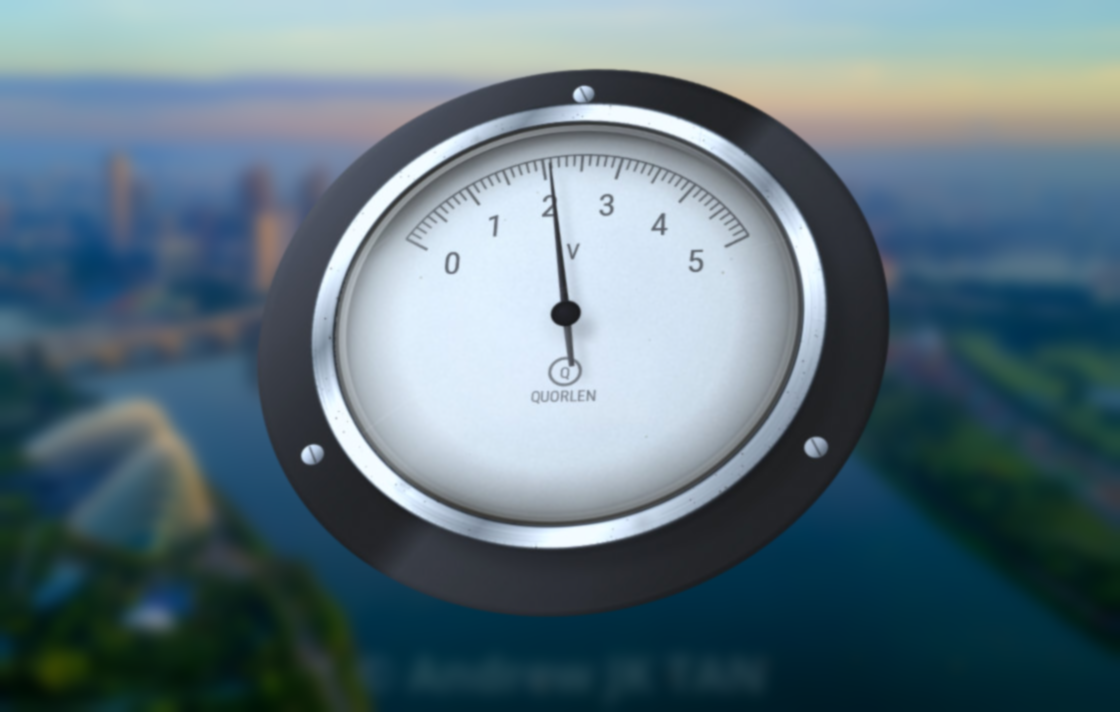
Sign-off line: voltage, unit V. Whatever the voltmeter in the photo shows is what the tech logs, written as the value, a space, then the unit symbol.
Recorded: 2.1 V
